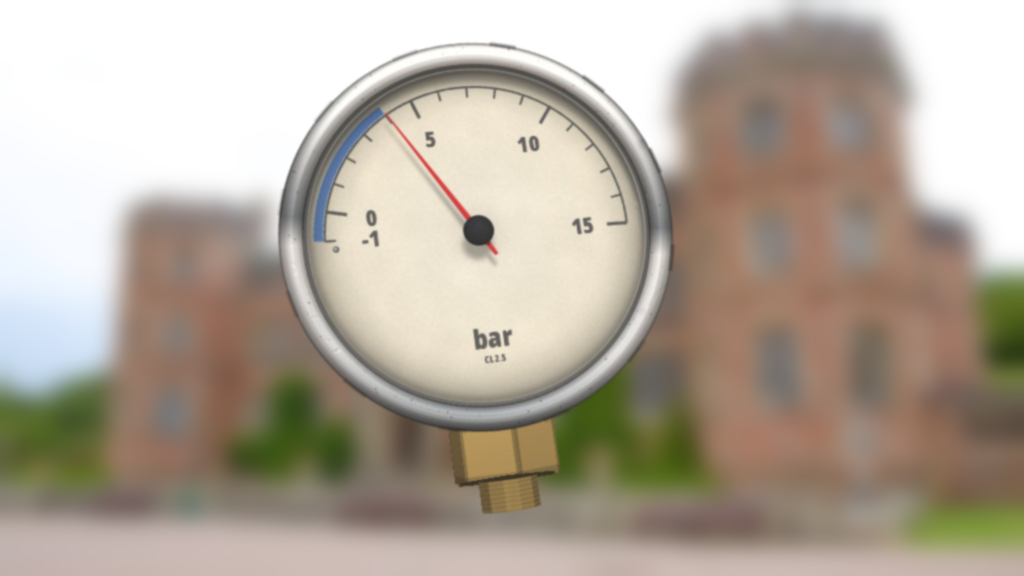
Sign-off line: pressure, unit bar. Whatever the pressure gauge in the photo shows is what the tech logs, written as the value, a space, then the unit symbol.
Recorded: 4 bar
